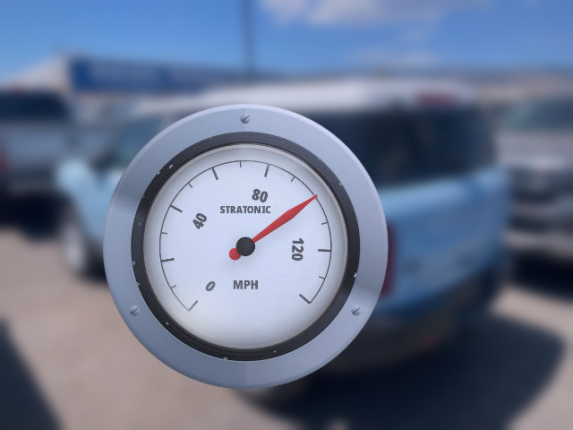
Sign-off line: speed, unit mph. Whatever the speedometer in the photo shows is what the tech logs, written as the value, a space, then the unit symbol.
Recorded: 100 mph
